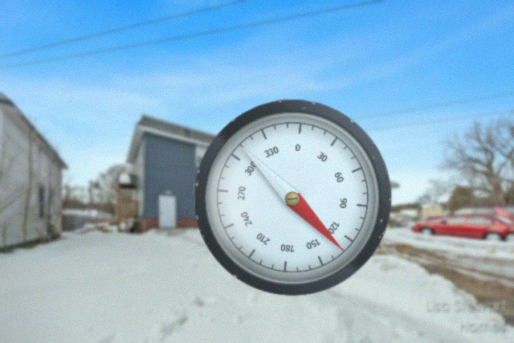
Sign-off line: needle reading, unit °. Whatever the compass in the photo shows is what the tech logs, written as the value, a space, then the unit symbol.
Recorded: 130 °
